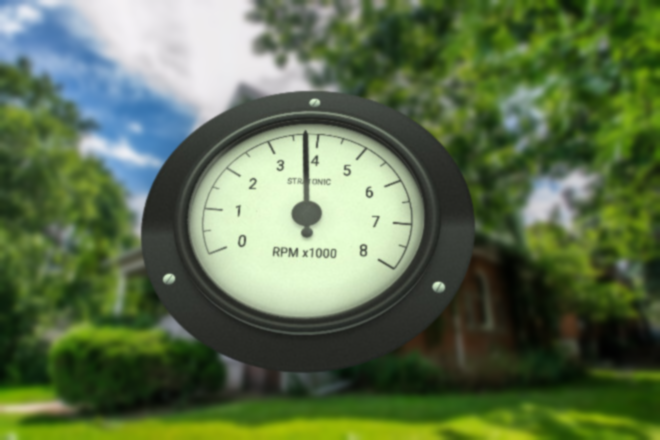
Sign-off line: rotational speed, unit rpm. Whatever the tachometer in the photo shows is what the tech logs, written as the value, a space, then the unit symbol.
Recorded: 3750 rpm
